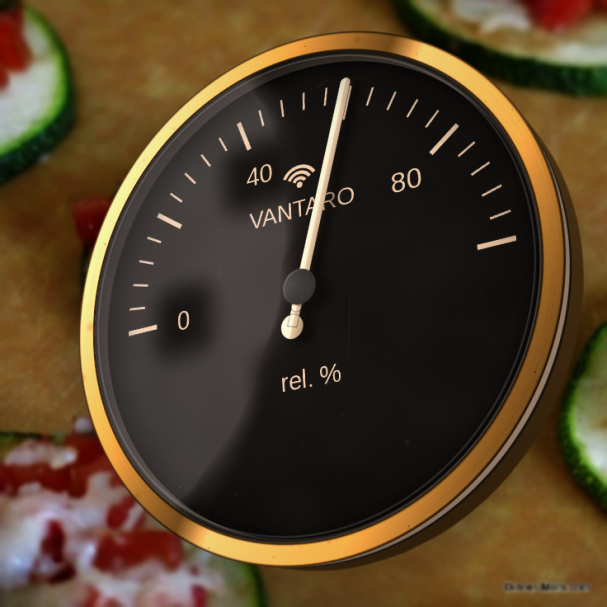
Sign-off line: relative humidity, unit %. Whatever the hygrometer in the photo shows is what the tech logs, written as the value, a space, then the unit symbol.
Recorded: 60 %
